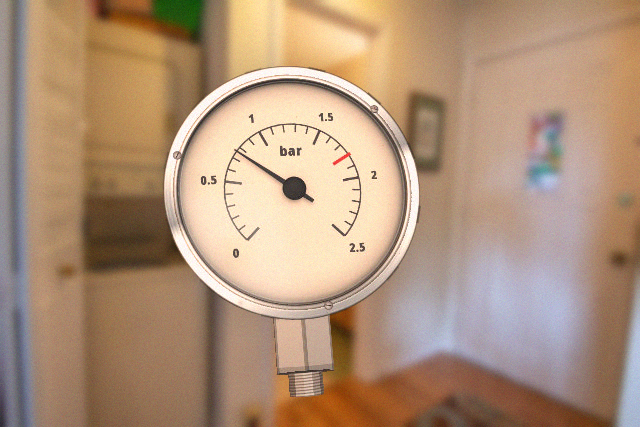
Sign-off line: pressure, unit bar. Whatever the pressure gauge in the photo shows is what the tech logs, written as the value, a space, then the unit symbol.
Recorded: 0.75 bar
